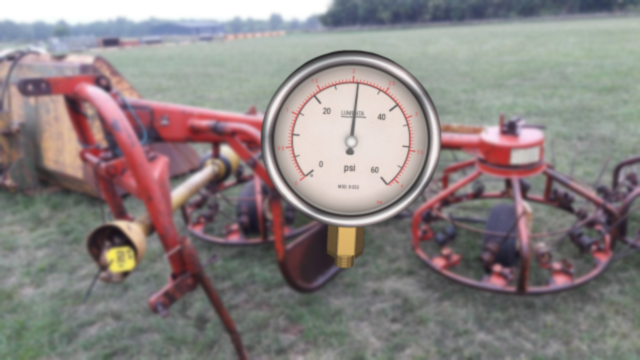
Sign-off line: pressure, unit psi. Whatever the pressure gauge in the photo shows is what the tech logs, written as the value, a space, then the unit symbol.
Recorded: 30 psi
